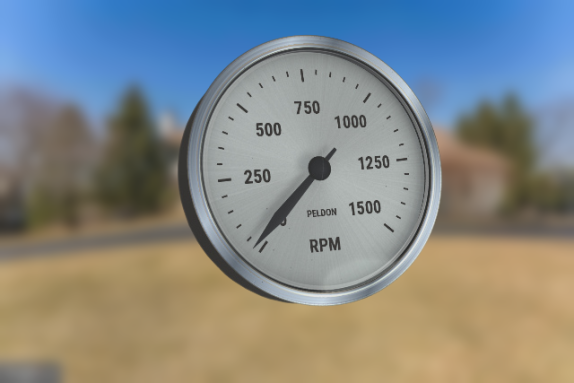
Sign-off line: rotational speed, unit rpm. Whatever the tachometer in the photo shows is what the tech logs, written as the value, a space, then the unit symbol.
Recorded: 25 rpm
